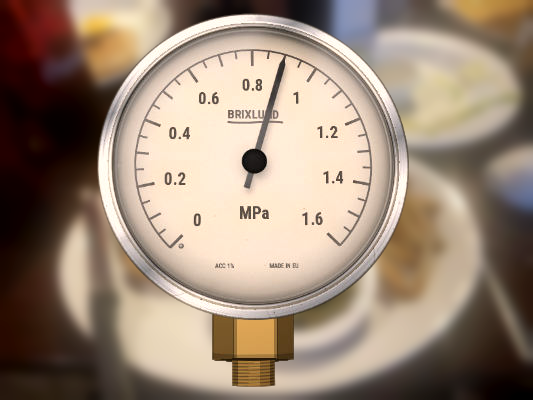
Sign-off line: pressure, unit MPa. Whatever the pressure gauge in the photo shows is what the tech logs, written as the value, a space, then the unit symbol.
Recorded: 0.9 MPa
